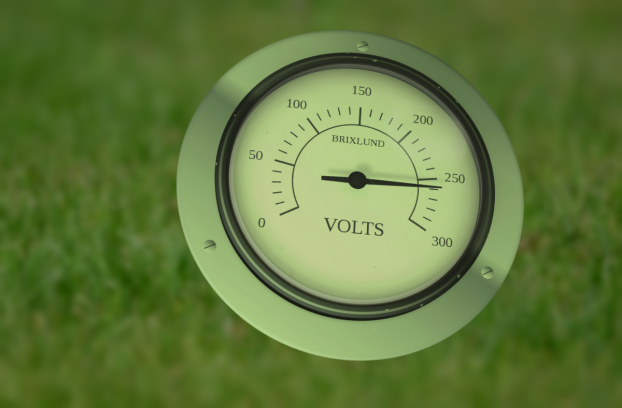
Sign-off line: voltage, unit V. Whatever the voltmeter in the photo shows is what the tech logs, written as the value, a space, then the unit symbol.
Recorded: 260 V
